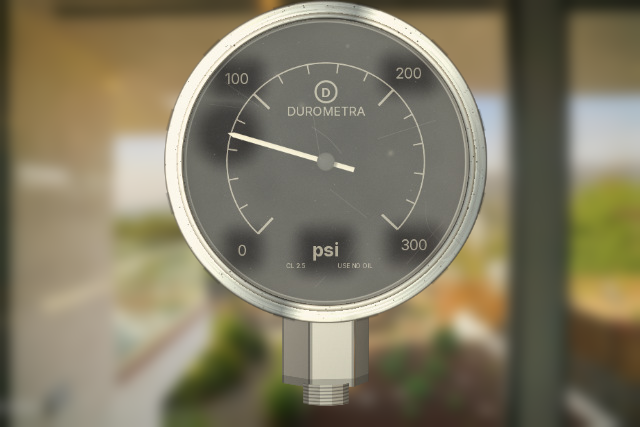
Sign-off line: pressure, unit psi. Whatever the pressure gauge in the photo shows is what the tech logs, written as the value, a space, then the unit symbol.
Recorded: 70 psi
